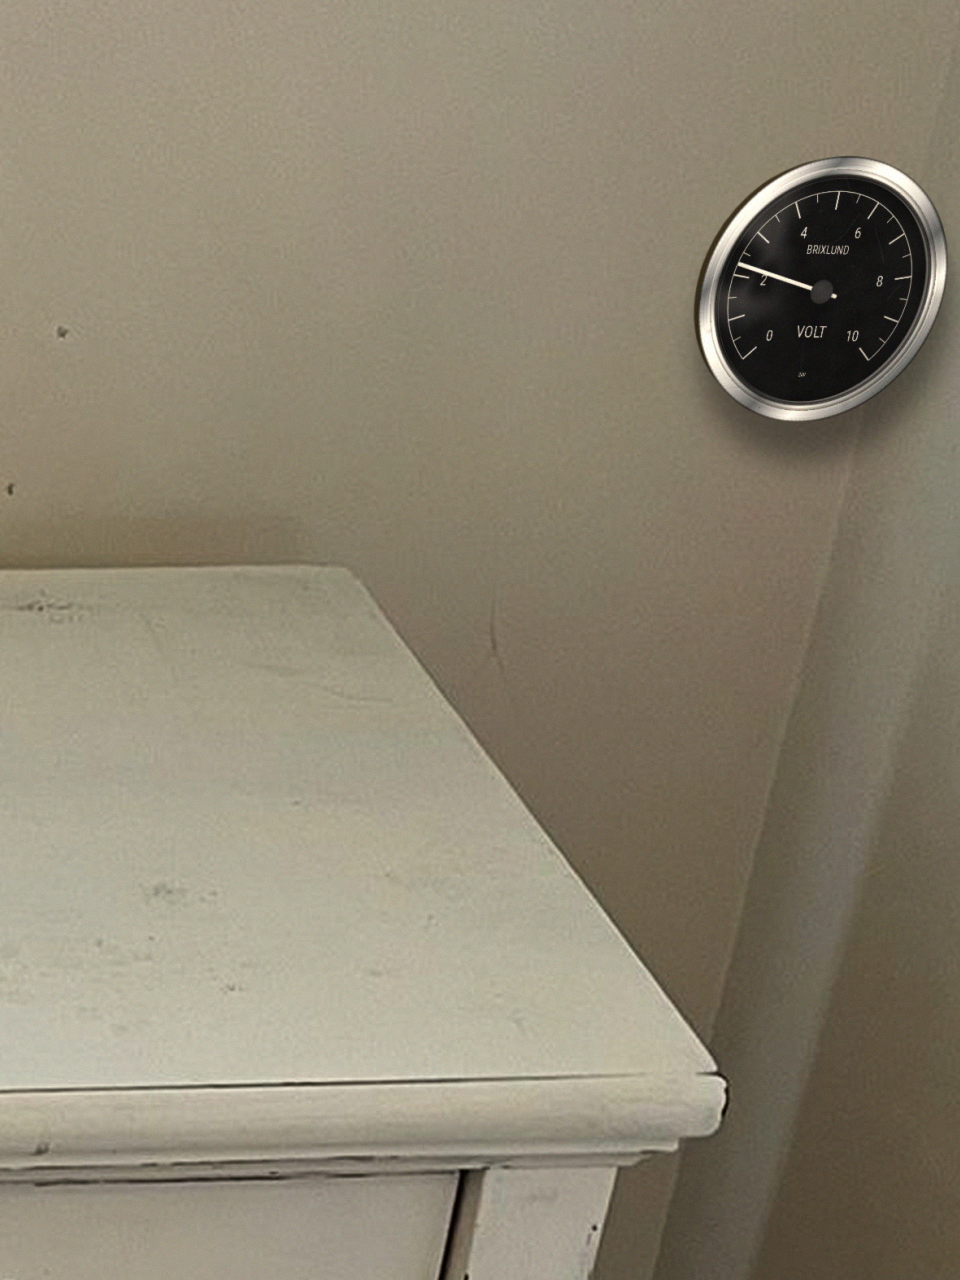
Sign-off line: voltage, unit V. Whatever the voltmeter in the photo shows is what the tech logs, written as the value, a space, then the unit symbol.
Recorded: 2.25 V
